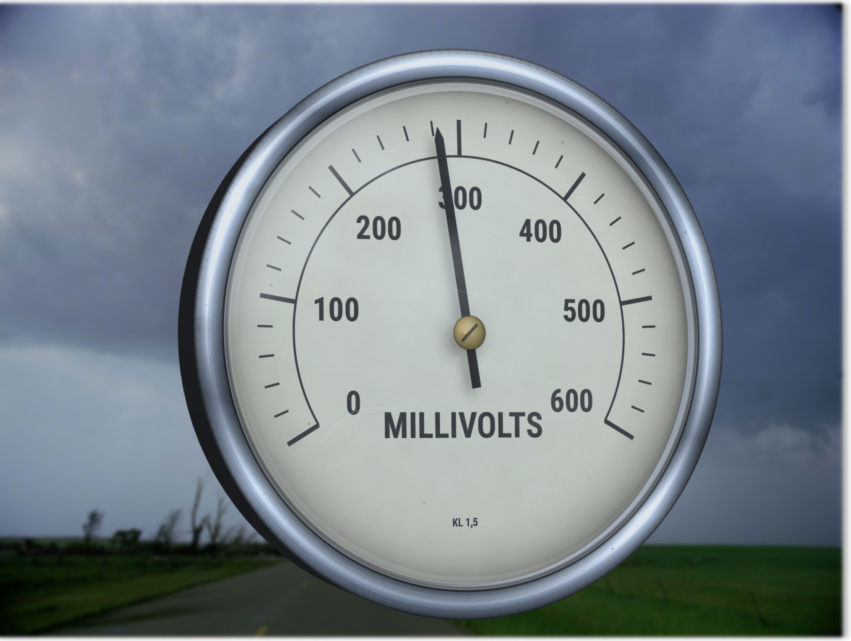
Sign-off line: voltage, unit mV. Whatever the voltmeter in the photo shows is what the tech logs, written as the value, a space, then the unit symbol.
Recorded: 280 mV
